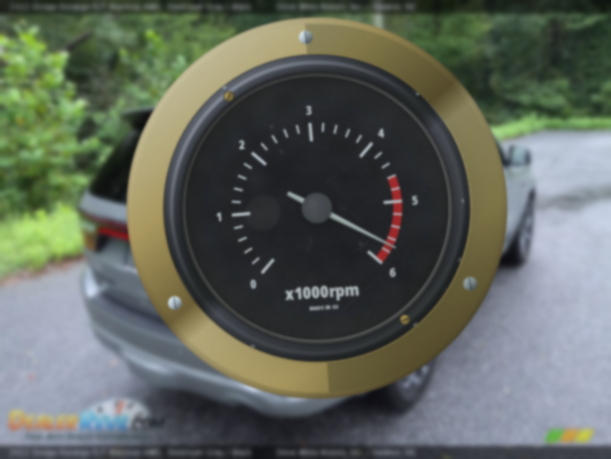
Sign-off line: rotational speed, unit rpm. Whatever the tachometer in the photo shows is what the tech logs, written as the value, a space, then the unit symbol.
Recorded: 5700 rpm
